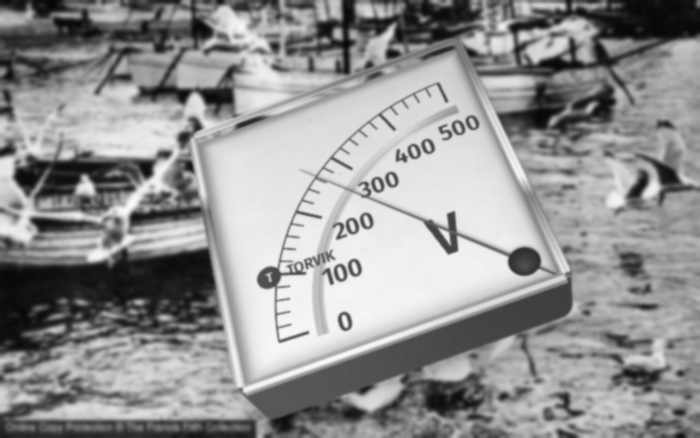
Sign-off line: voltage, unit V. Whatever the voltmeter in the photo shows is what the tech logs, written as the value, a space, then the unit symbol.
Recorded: 260 V
